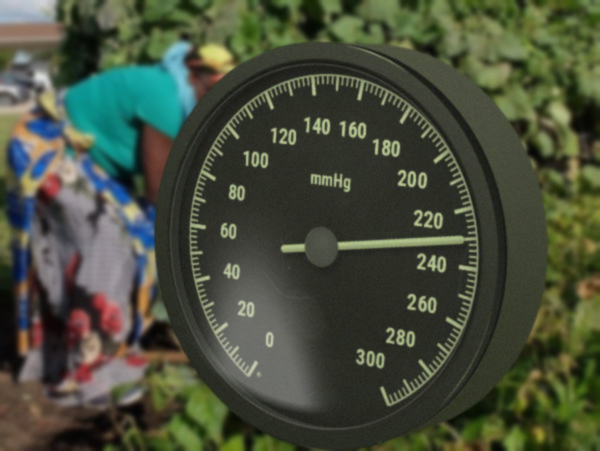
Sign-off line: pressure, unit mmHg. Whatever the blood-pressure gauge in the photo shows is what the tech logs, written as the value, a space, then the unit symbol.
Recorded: 230 mmHg
